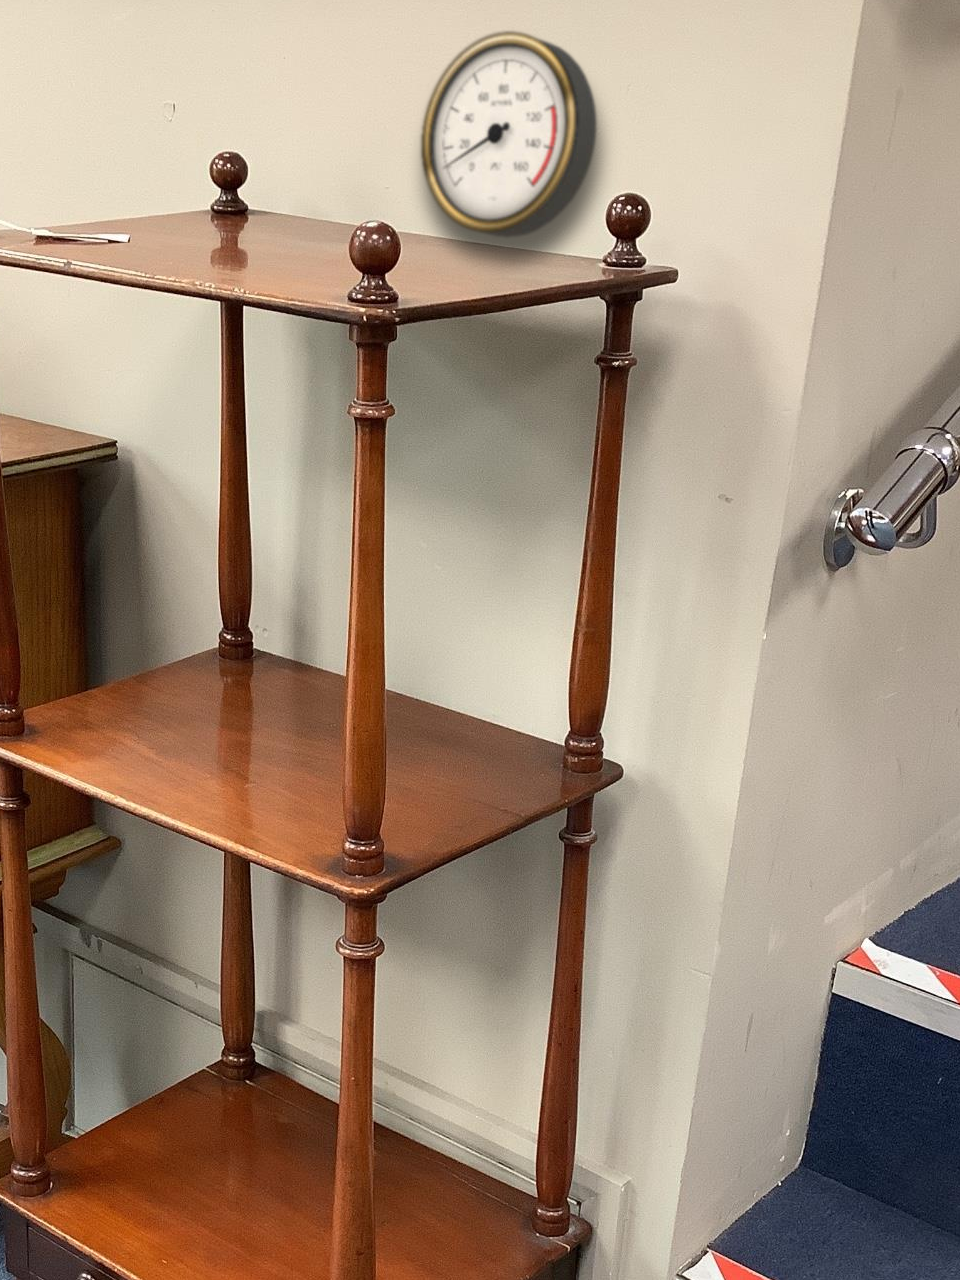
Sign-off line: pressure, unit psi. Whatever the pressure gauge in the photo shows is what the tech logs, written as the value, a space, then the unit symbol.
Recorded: 10 psi
